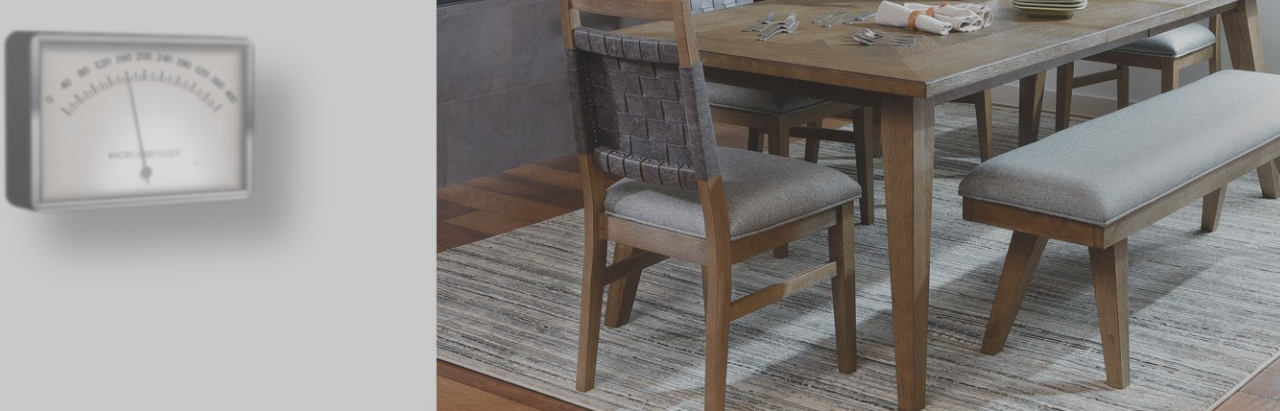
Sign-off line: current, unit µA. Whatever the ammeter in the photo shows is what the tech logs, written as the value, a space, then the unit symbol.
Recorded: 160 µA
